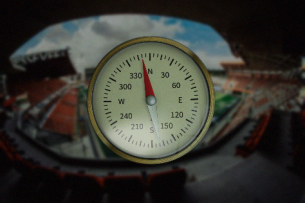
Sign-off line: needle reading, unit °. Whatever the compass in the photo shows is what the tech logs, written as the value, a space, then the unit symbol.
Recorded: 350 °
